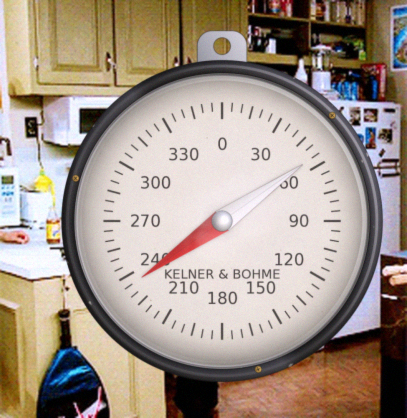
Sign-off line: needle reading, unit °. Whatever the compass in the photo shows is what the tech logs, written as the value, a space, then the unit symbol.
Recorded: 235 °
